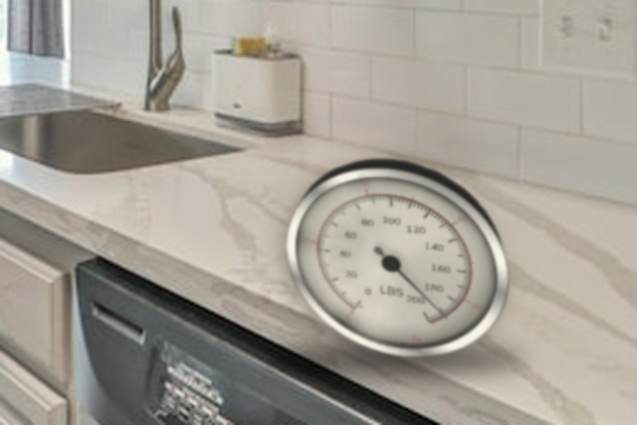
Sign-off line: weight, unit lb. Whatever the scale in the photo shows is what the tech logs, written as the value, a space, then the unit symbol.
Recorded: 190 lb
